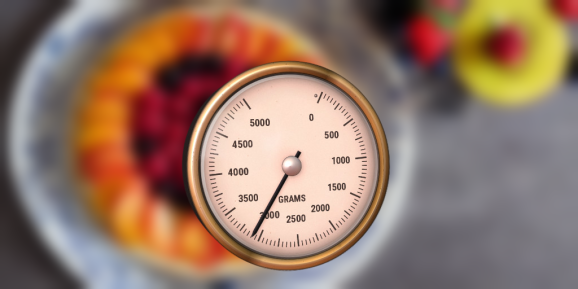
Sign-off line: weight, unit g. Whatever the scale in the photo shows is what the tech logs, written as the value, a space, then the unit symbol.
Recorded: 3100 g
